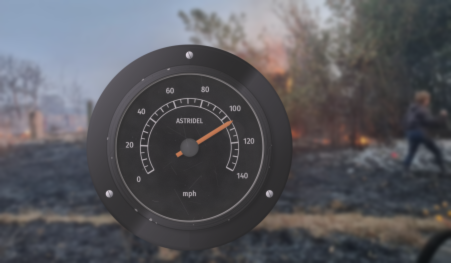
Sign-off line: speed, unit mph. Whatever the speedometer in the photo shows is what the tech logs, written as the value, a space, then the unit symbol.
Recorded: 105 mph
